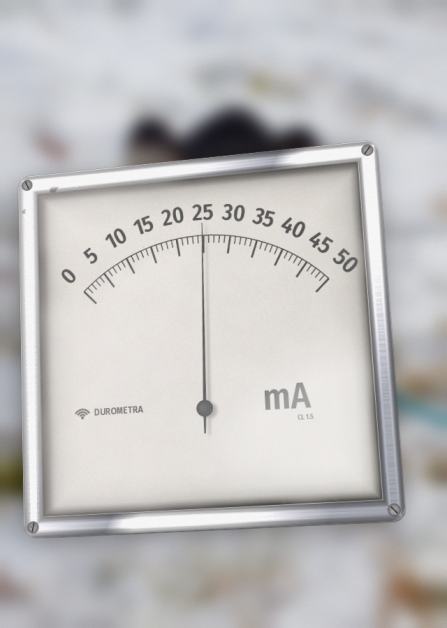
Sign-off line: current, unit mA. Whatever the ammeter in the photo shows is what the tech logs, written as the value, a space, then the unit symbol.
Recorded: 25 mA
